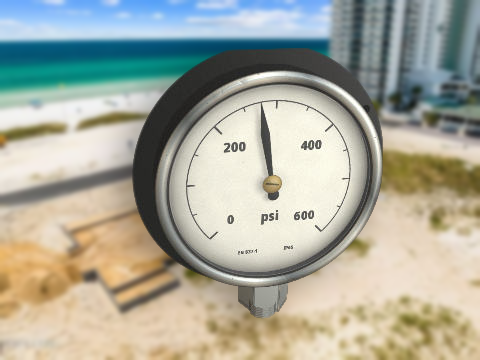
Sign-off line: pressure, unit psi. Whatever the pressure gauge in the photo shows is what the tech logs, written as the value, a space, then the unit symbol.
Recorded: 275 psi
